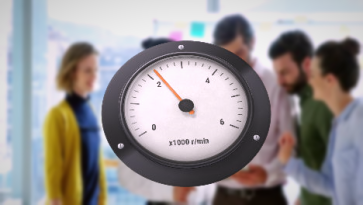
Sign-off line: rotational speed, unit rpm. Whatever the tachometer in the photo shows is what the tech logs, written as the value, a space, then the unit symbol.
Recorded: 2200 rpm
